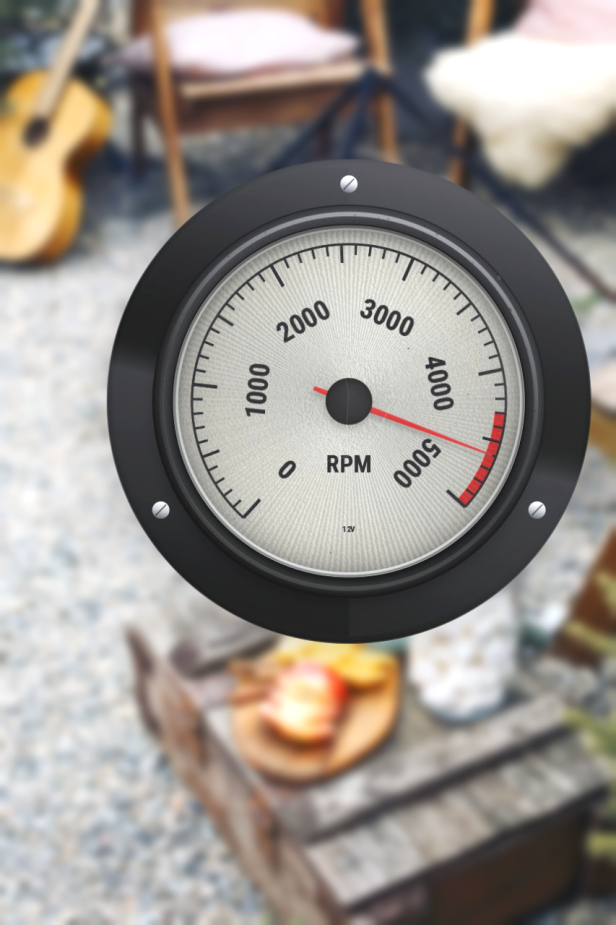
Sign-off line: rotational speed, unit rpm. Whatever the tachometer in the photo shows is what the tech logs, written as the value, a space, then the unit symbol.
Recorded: 4600 rpm
